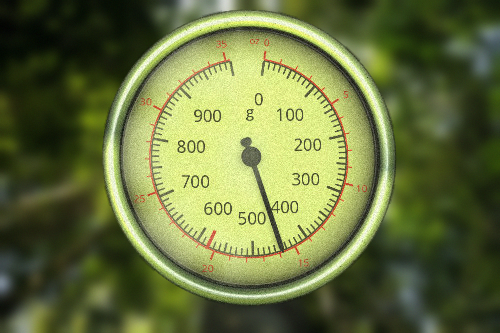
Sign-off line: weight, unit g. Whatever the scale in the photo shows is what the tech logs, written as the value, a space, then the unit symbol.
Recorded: 450 g
